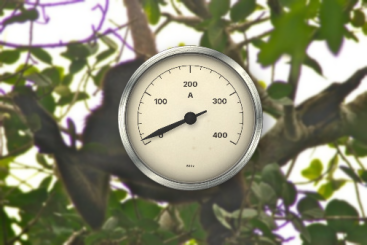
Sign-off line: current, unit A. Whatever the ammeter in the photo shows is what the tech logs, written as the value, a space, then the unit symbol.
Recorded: 10 A
